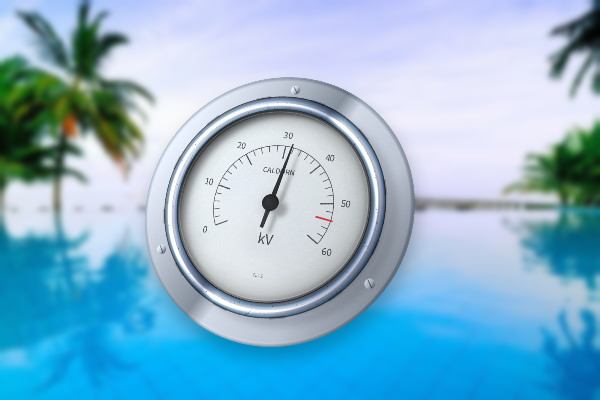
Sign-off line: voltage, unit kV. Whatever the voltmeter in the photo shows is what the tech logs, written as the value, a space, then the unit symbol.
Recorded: 32 kV
